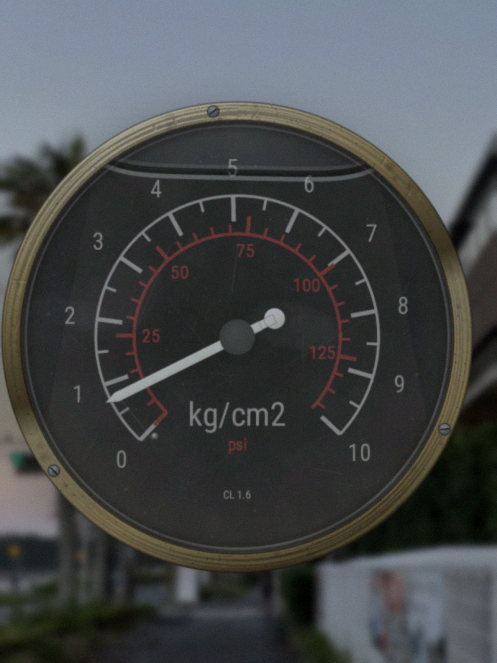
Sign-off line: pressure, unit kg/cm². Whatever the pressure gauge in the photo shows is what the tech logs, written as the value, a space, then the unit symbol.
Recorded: 0.75 kg/cm²
